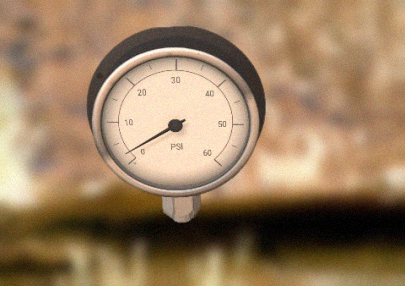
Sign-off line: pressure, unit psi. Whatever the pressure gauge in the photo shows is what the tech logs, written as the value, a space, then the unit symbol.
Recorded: 2.5 psi
